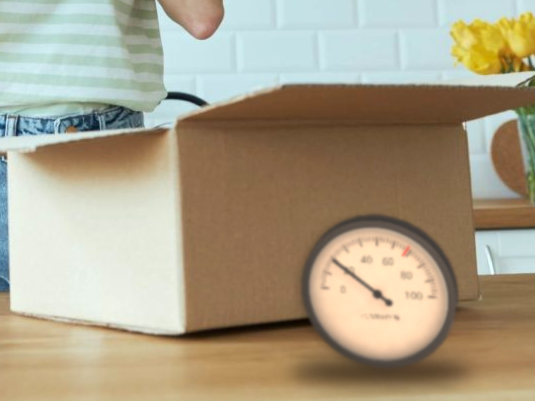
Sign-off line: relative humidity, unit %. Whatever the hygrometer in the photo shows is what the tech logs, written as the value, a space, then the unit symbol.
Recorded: 20 %
